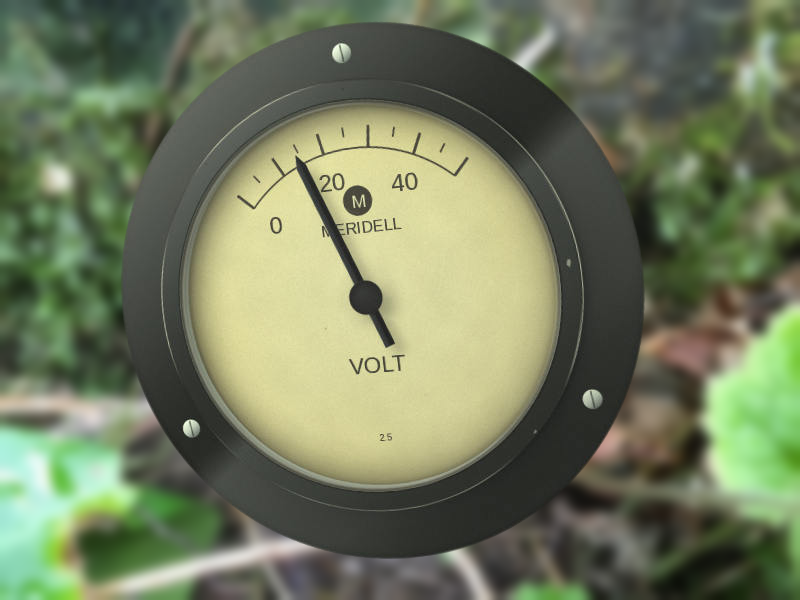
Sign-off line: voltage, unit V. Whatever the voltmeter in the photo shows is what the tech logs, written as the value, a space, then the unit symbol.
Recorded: 15 V
